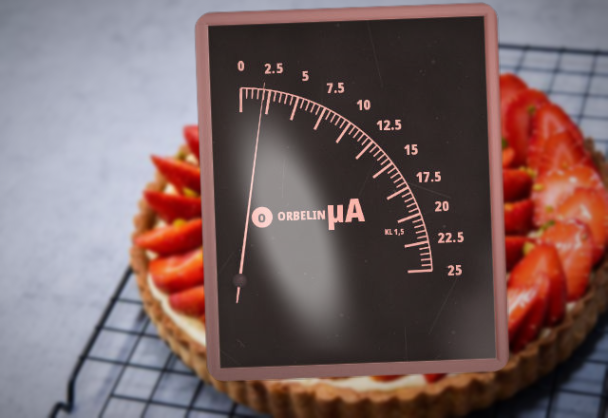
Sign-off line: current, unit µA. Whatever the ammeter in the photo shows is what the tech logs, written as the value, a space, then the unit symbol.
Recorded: 2 µA
